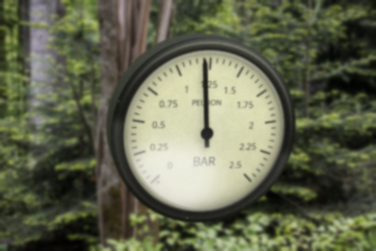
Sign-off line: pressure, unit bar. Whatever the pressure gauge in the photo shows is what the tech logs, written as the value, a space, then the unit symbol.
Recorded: 1.2 bar
